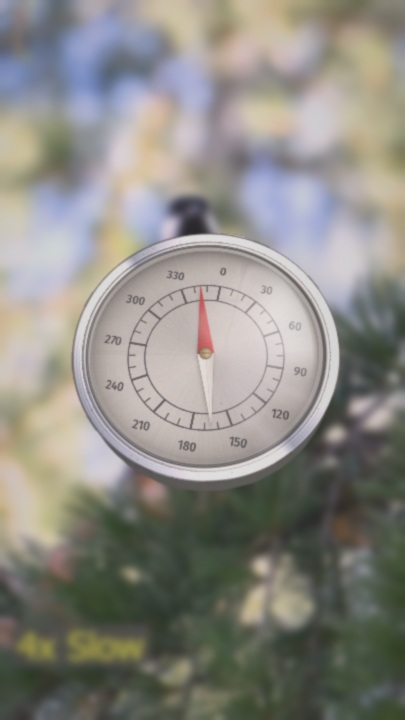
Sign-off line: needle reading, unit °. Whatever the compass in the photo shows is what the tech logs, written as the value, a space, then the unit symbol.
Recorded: 345 °
